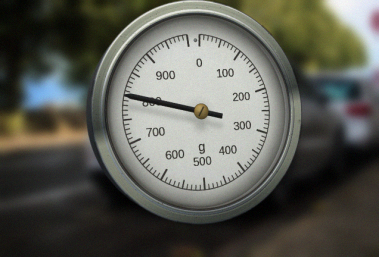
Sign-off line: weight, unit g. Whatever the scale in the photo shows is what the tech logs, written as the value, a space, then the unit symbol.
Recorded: 800 g
